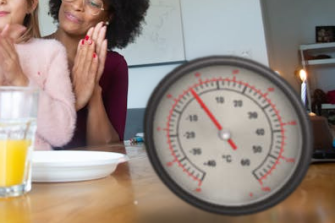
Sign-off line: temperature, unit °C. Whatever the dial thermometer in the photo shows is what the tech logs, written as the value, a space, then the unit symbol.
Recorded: 0 °C
